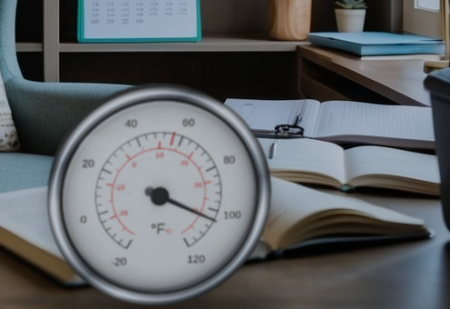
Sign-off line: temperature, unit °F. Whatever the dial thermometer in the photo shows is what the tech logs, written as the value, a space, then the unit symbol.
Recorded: 104 °F
